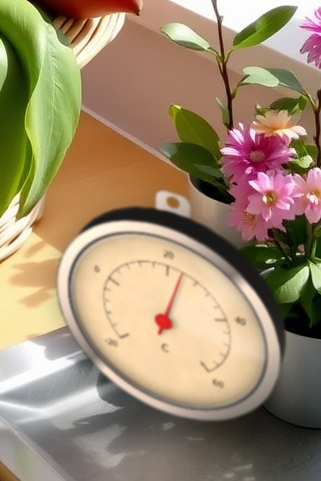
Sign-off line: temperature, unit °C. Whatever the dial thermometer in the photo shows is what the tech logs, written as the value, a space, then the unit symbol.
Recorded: 24 °C
